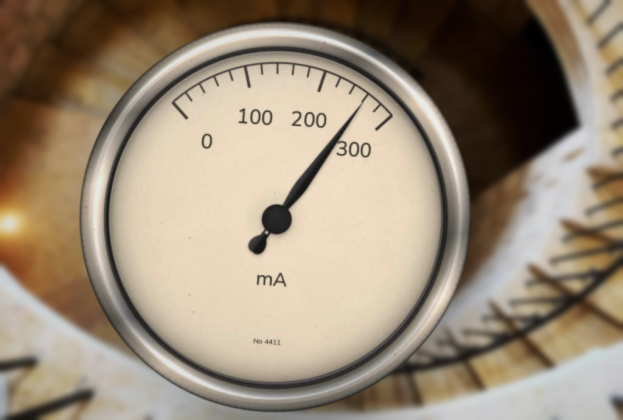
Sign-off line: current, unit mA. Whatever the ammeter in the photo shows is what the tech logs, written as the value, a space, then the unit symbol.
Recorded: 260 mA
